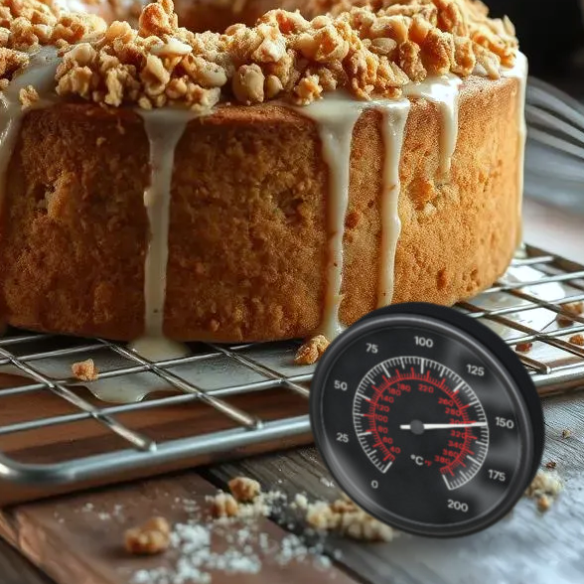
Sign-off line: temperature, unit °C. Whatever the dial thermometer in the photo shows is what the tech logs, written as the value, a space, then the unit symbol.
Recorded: 150 °C
